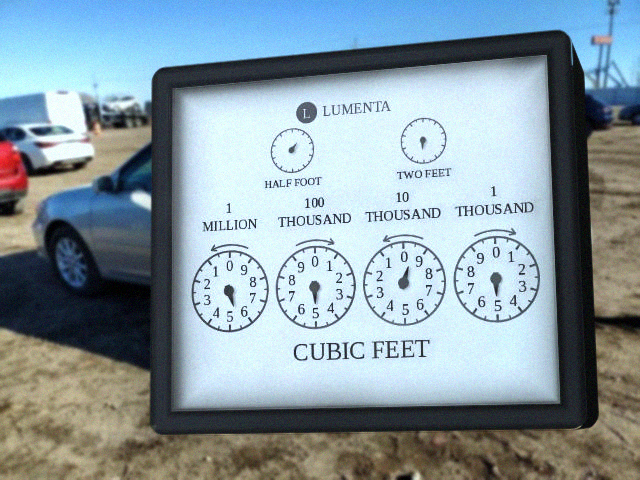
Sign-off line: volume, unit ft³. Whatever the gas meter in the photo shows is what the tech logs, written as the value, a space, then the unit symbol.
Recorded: 549500 ft³
